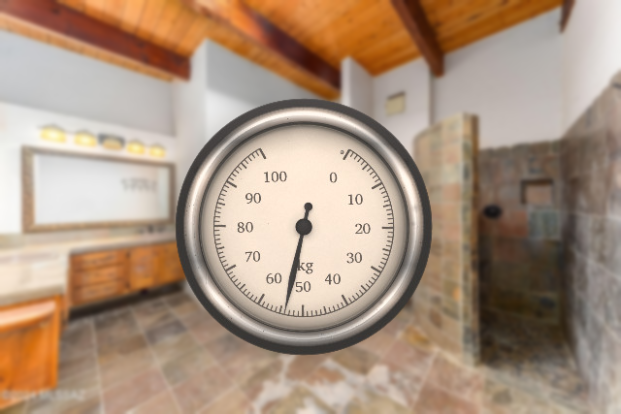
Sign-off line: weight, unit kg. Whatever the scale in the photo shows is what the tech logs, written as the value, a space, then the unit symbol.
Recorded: 54 kg
